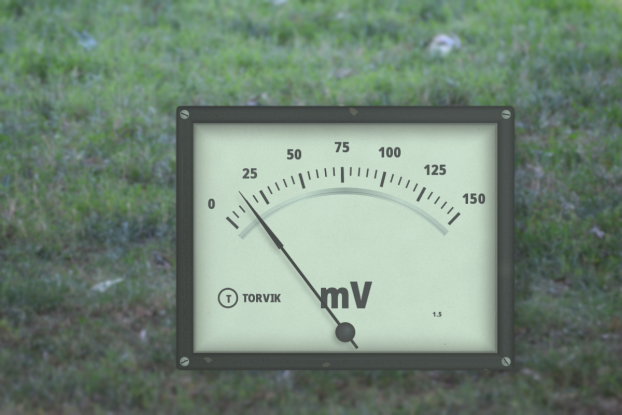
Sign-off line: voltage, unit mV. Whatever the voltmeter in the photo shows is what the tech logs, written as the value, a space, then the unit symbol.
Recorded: 15 mV
